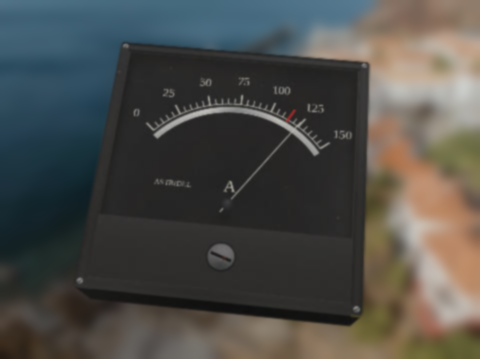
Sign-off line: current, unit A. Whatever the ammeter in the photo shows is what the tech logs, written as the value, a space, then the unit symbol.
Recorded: 125 A
